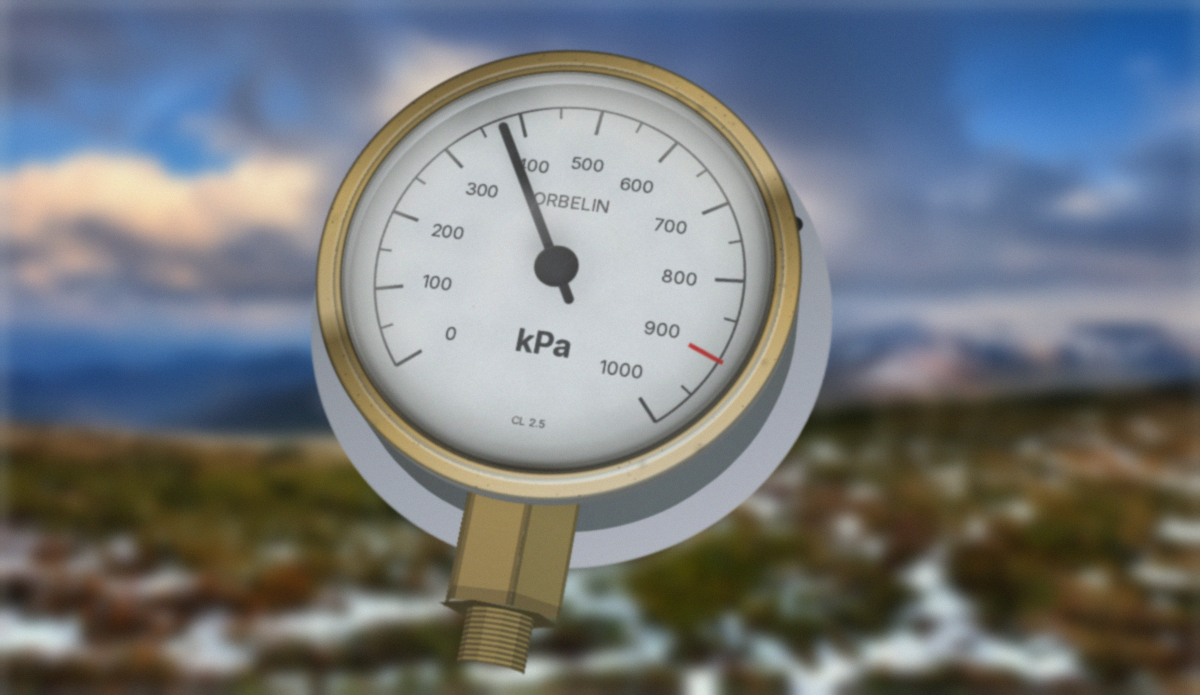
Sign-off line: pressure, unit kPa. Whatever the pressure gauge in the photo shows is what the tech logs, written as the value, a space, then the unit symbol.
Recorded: 375 kPa
